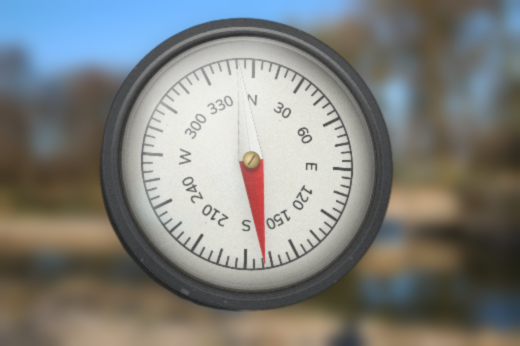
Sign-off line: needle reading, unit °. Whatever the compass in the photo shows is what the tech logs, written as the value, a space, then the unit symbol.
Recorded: 170 °
